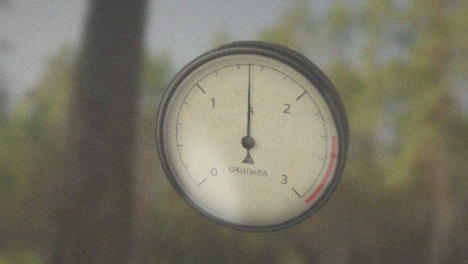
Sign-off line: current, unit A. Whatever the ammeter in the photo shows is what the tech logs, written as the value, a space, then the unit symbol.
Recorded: 1.5 A
